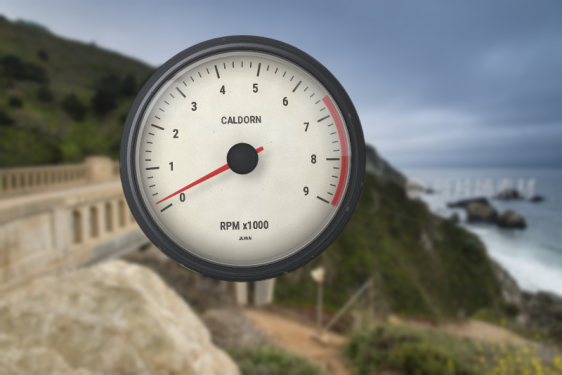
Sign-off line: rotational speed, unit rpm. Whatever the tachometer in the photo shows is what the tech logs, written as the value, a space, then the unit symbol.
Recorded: 200 rpm
